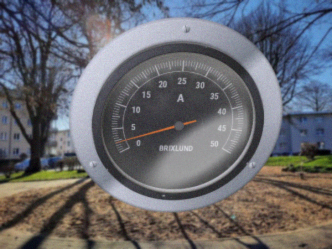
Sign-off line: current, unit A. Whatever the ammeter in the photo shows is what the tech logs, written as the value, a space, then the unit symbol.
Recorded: 2.5 A
